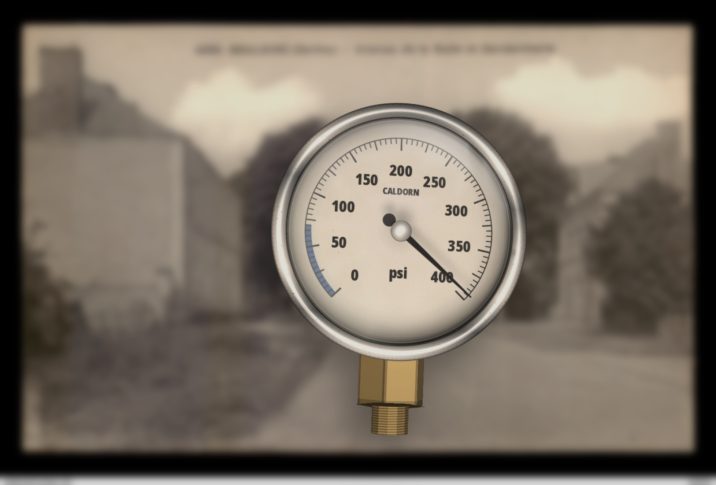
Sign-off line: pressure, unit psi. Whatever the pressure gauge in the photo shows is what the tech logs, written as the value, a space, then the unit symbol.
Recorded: 395 psi
